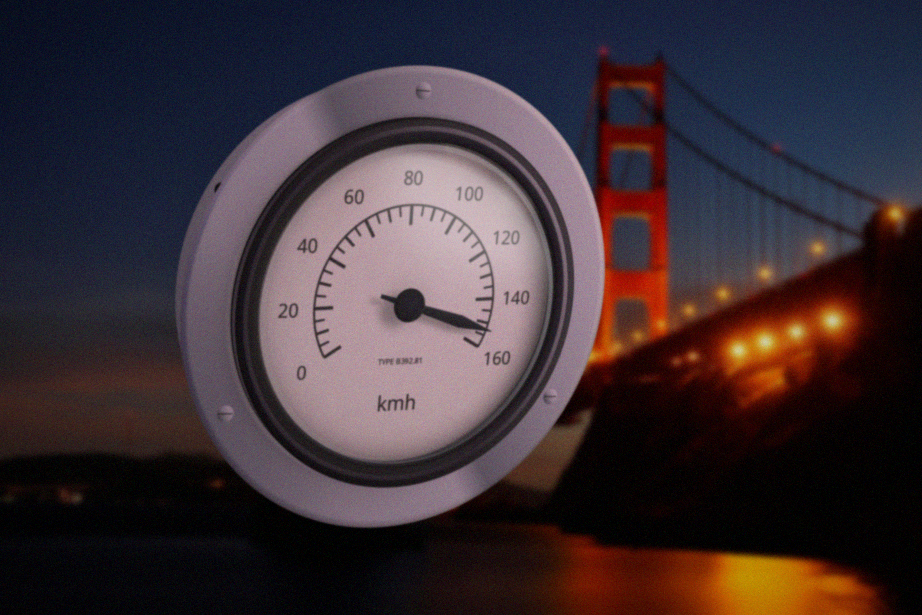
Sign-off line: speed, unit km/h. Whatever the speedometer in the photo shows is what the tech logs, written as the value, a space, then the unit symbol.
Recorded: 152.5 km/h
